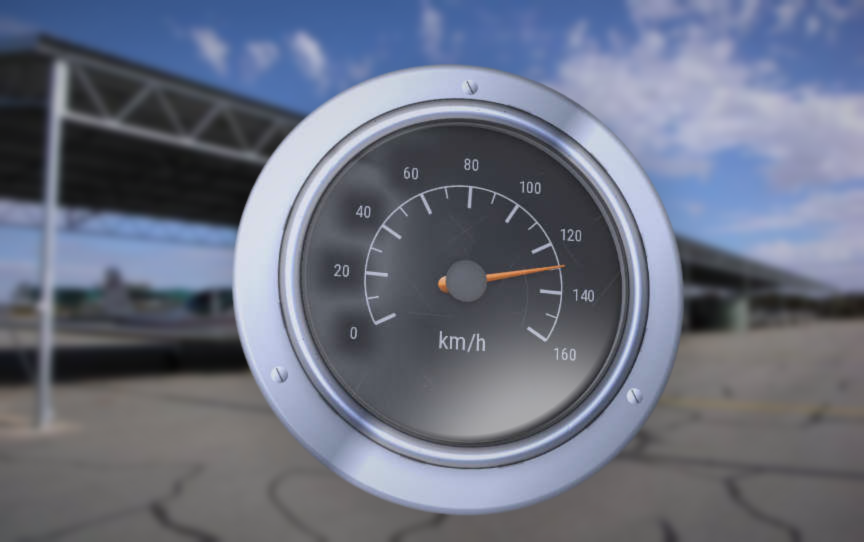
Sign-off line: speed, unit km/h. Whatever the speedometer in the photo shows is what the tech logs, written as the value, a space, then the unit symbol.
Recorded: 130 km/h
